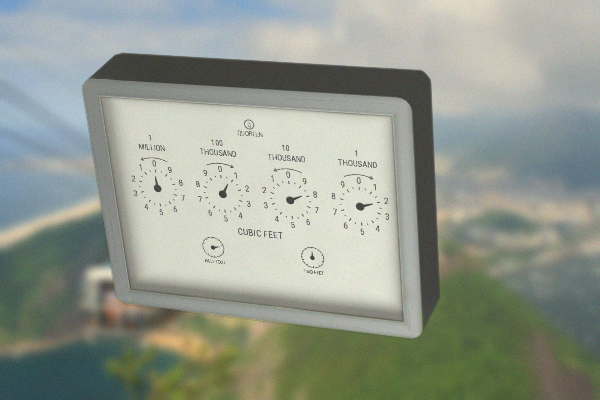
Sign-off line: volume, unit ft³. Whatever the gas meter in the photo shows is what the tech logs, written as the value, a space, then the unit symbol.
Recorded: 8200 ft³
